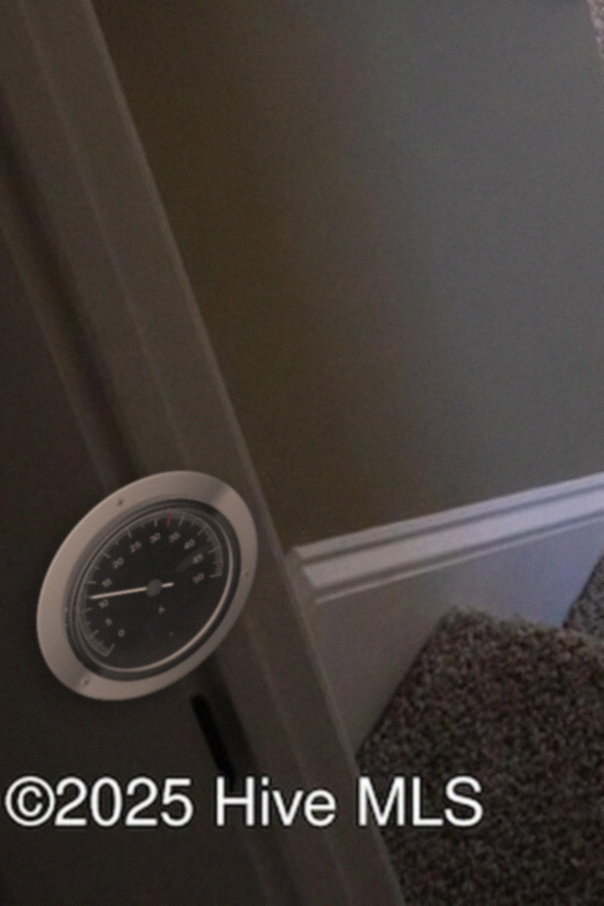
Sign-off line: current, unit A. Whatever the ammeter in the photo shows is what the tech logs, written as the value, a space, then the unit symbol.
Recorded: 12.5 A
